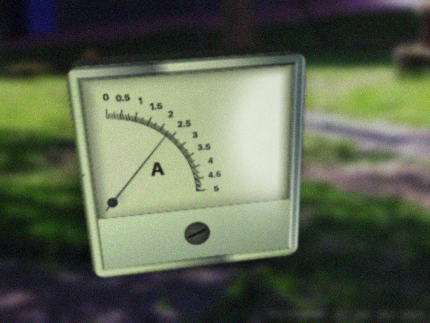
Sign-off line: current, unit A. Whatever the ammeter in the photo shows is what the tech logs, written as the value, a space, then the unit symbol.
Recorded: 2.25 A
